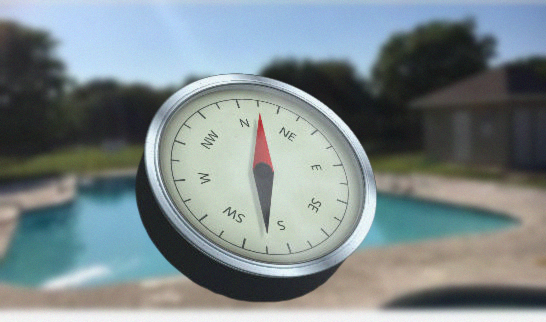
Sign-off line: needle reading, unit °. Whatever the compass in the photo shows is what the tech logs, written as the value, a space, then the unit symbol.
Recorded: 15 °
